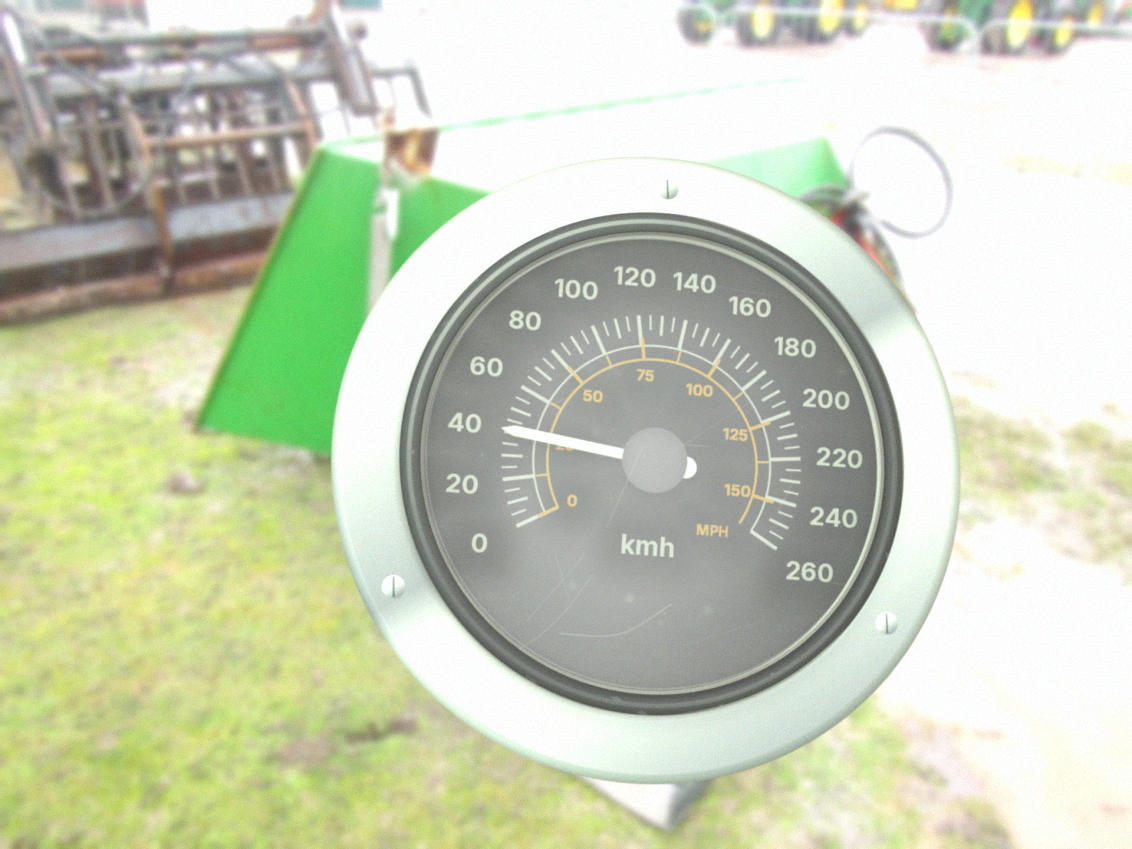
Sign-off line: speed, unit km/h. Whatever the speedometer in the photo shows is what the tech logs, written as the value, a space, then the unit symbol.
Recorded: 40 km/h
